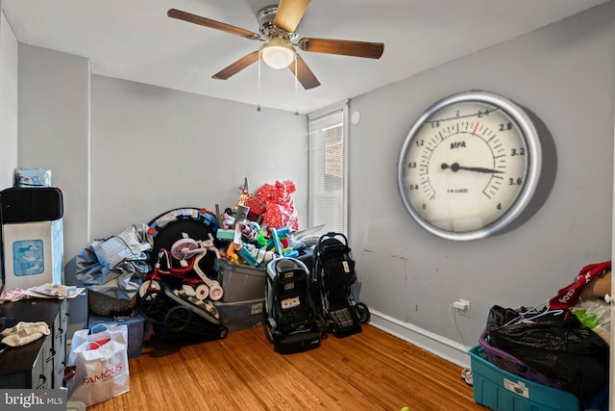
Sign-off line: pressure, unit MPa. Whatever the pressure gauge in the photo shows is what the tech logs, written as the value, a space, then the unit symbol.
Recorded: 3.5 MPa
